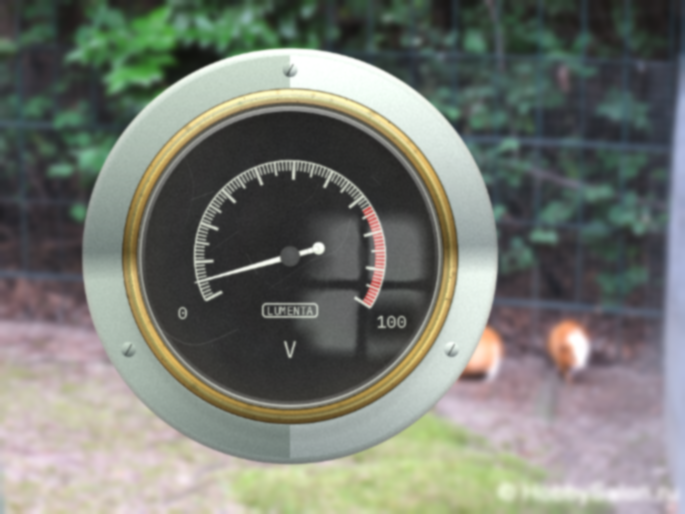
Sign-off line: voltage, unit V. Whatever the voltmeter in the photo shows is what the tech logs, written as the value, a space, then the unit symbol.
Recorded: 5 V
